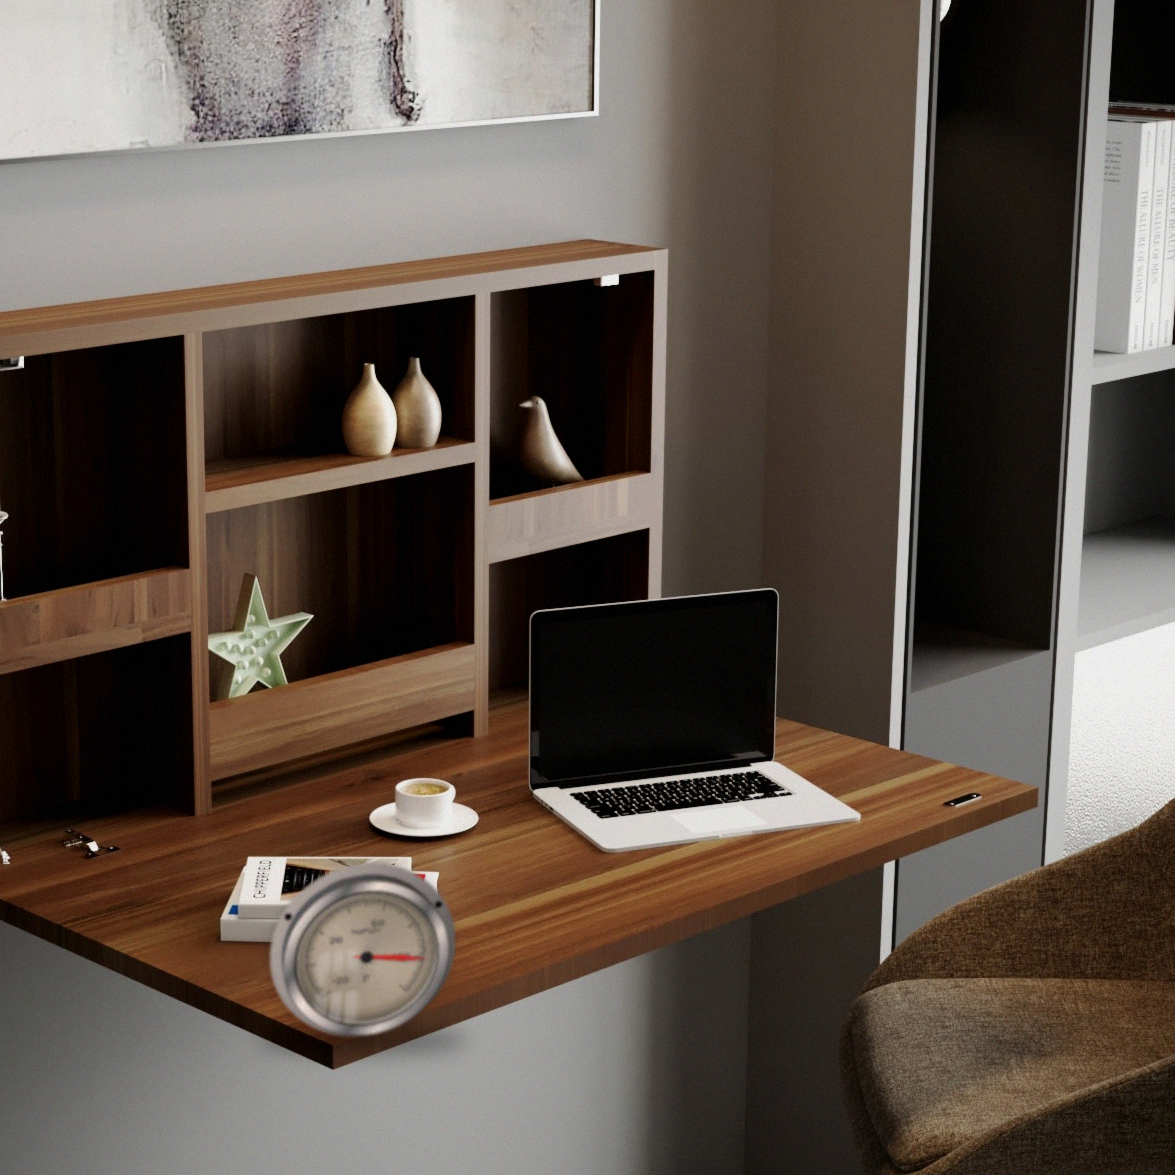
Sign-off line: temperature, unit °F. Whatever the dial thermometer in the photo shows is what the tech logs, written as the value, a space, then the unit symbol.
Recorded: 100 °F
